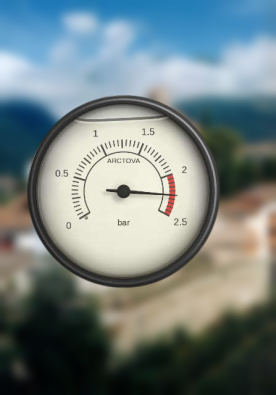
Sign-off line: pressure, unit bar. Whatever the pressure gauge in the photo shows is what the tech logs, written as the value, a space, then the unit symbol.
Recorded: 2.25 bar
